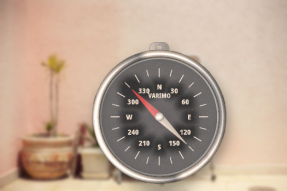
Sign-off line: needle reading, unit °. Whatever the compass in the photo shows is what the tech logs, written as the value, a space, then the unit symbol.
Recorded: 315 °
